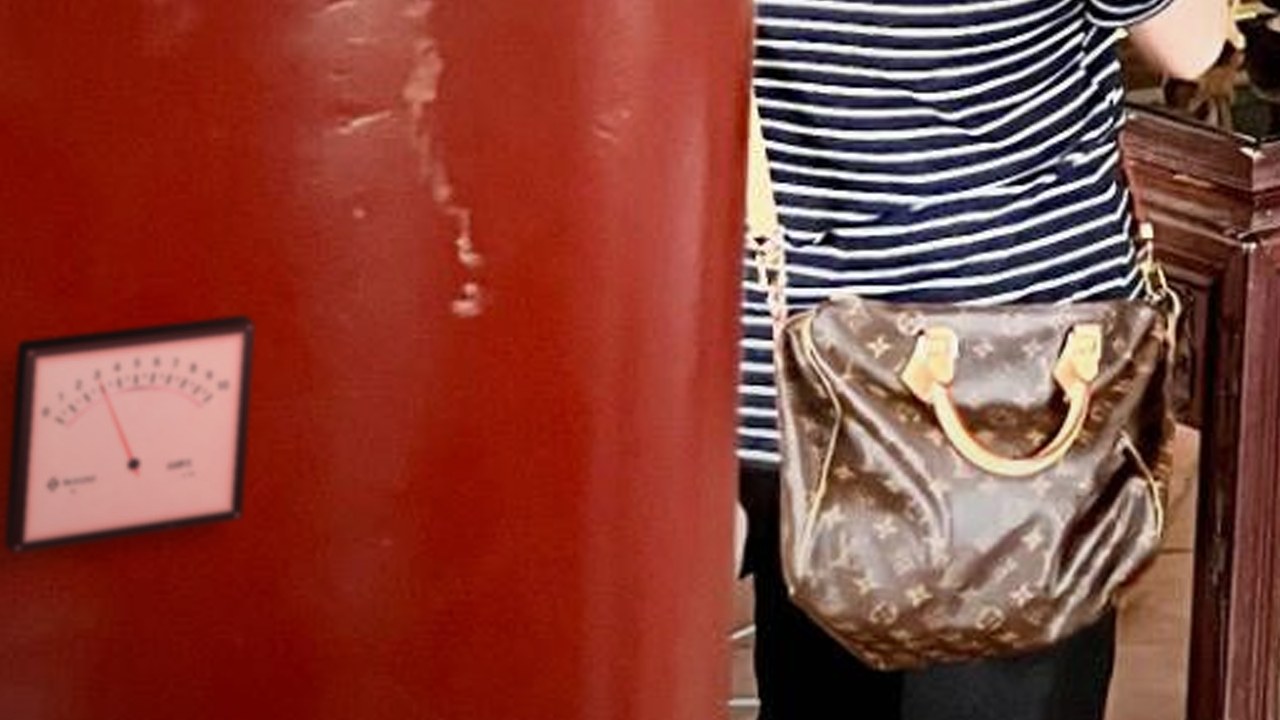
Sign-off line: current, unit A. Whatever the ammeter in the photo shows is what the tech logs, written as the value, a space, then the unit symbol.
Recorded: 3 A
